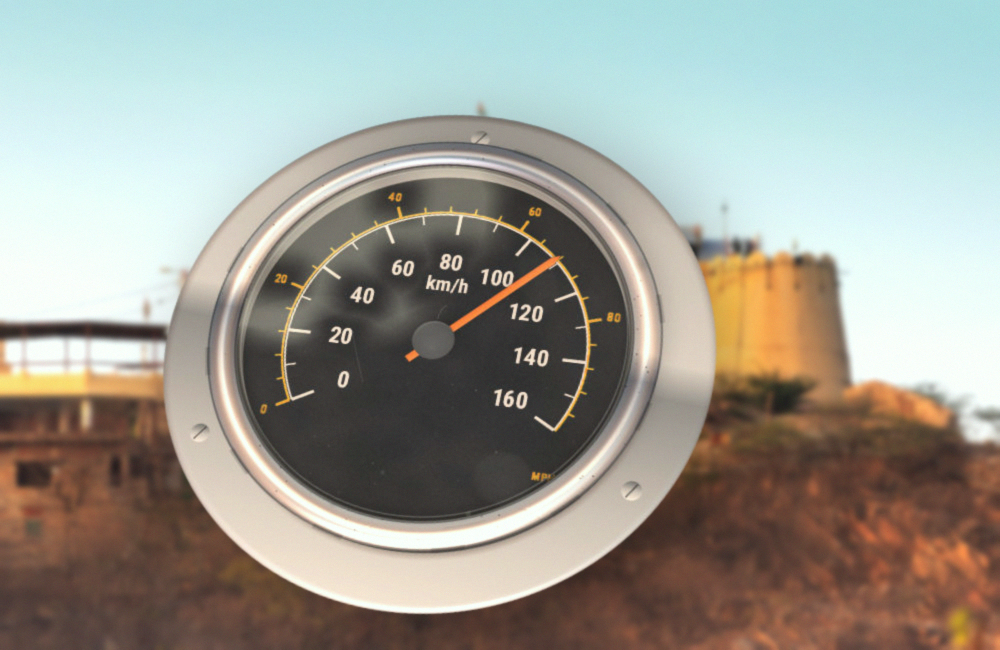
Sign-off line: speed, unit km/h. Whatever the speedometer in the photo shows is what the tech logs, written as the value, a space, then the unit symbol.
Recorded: 110 km/h
